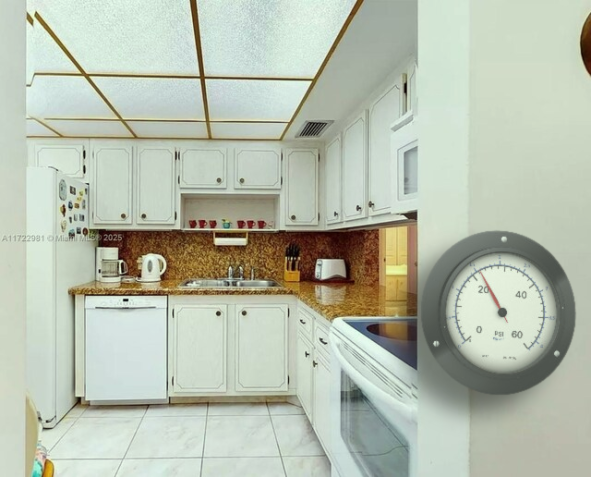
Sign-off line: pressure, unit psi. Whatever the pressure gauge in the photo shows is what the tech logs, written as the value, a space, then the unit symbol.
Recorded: 22 psi
